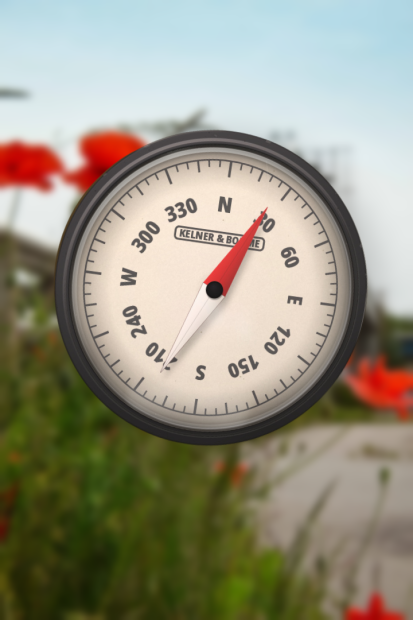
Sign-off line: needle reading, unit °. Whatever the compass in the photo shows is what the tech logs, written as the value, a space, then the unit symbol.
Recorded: 25 °
